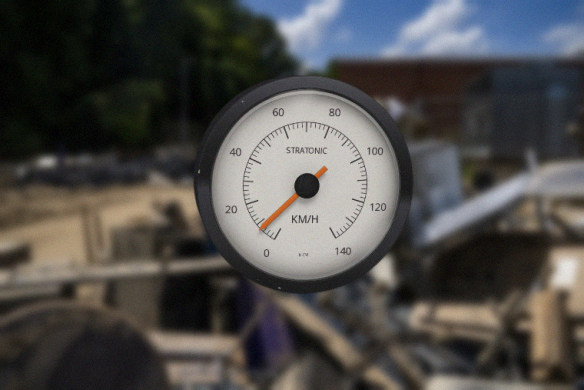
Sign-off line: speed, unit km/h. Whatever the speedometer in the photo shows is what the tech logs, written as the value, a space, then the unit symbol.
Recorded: 8 km/h
